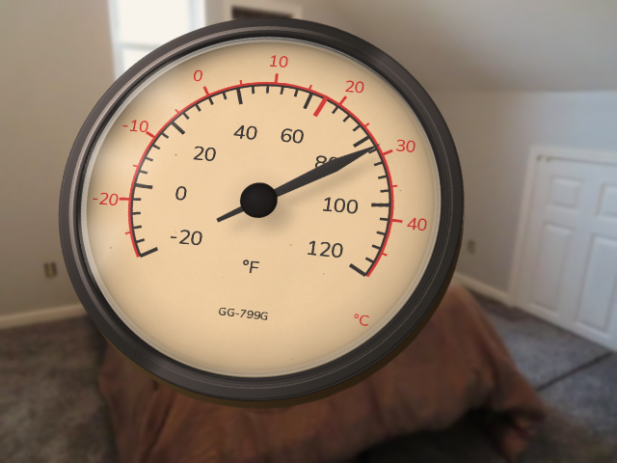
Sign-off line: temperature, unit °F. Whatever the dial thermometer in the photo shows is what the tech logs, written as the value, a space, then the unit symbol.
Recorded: 84 °F
